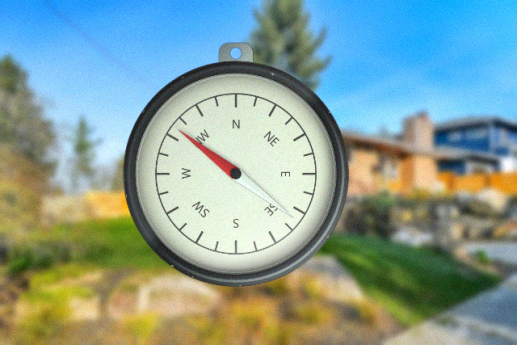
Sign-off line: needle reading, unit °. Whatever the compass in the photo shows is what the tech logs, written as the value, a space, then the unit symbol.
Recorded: 307.5 °
